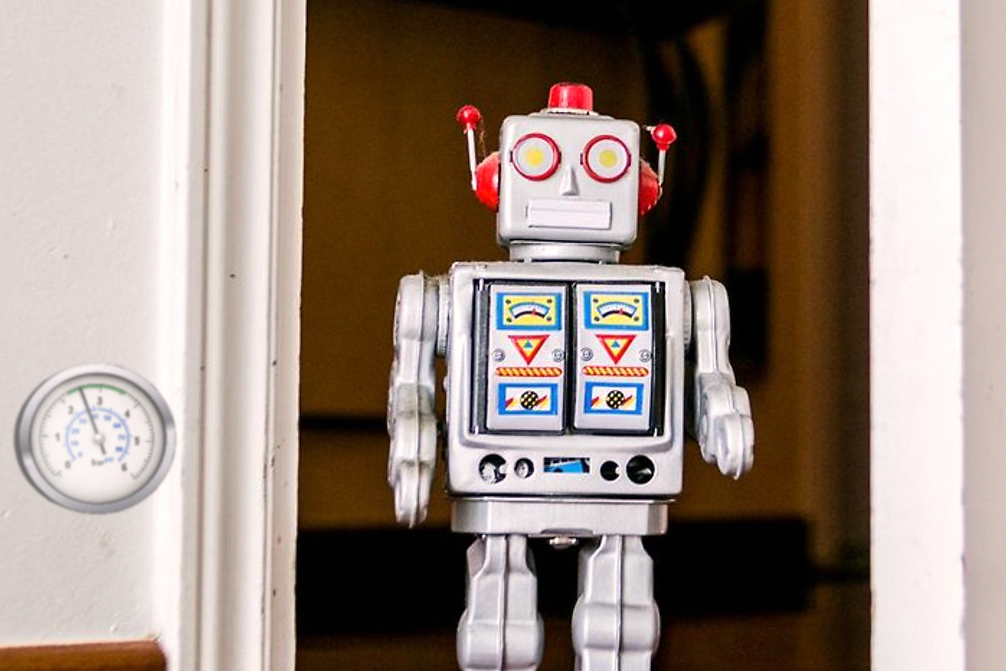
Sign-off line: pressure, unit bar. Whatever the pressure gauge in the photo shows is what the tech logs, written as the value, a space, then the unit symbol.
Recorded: 2.5 bar
